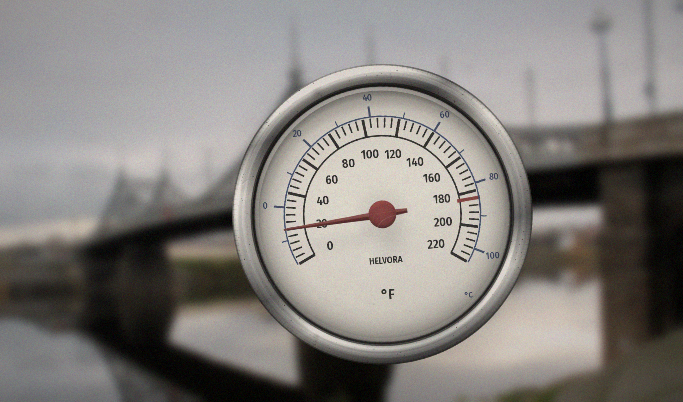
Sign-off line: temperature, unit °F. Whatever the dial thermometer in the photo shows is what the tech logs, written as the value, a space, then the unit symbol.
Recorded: 20 °F
